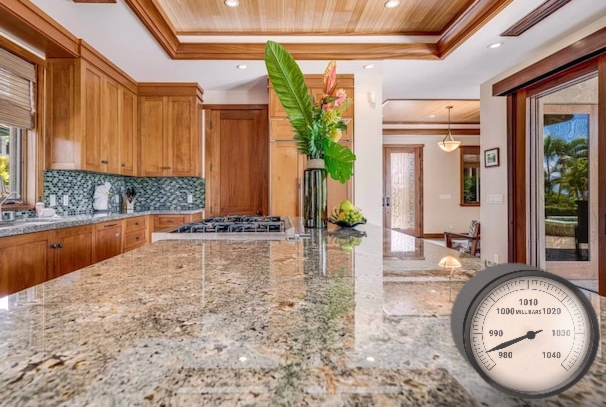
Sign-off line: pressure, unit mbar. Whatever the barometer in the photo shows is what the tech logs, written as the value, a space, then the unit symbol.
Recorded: 985 mbar
